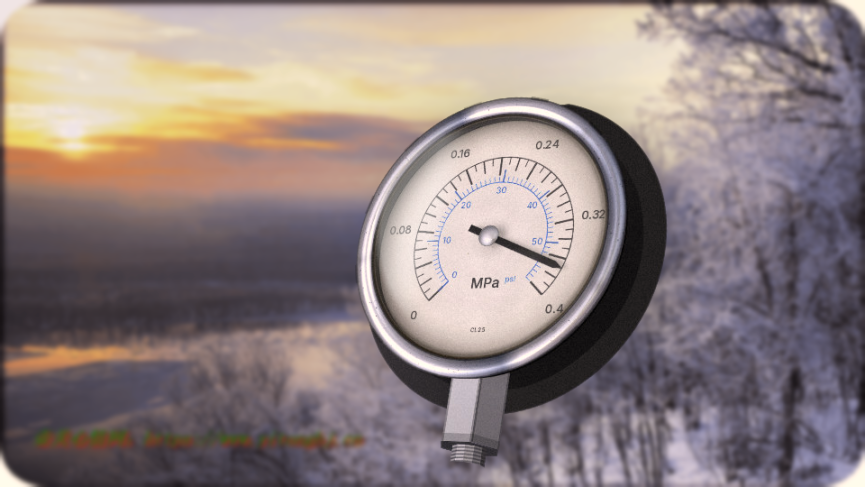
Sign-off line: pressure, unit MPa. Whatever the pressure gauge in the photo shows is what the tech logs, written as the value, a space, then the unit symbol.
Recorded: 0.37 MPa
